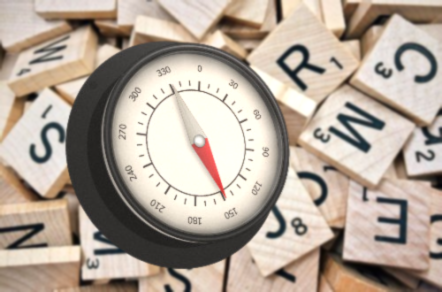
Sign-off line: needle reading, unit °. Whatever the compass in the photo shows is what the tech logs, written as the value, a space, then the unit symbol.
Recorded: 150 °
